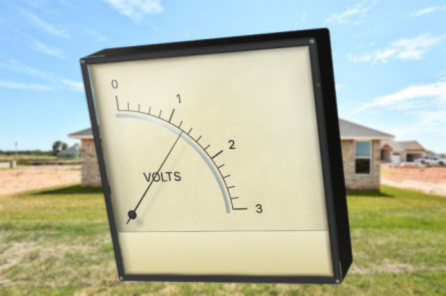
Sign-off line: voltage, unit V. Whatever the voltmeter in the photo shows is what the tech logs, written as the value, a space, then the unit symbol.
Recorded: 1.3 V
